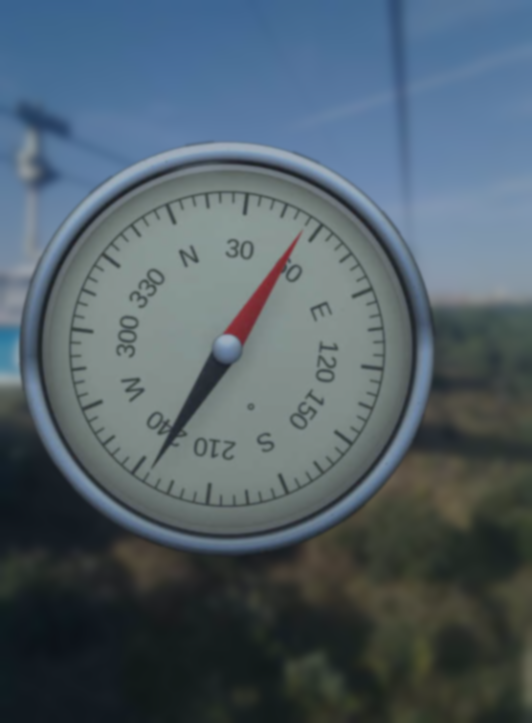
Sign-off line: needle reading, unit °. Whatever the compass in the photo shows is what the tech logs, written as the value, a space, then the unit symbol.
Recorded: 55 °
